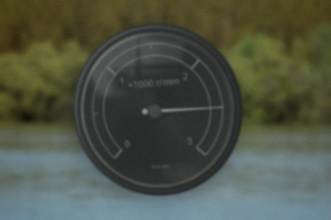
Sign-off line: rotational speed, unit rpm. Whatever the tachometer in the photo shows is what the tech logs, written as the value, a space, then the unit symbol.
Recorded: 2500 rpm
